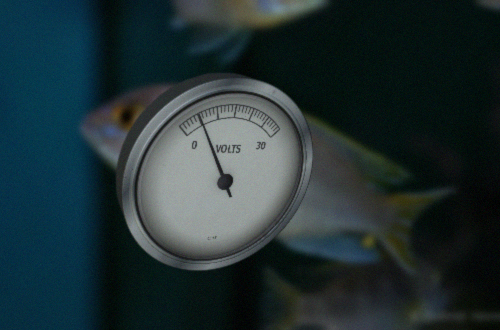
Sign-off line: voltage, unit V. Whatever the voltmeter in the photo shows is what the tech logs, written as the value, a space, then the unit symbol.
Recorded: 5 V
